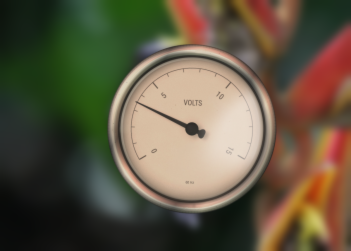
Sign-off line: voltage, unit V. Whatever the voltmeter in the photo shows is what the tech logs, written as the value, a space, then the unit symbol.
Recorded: 3.5 V
